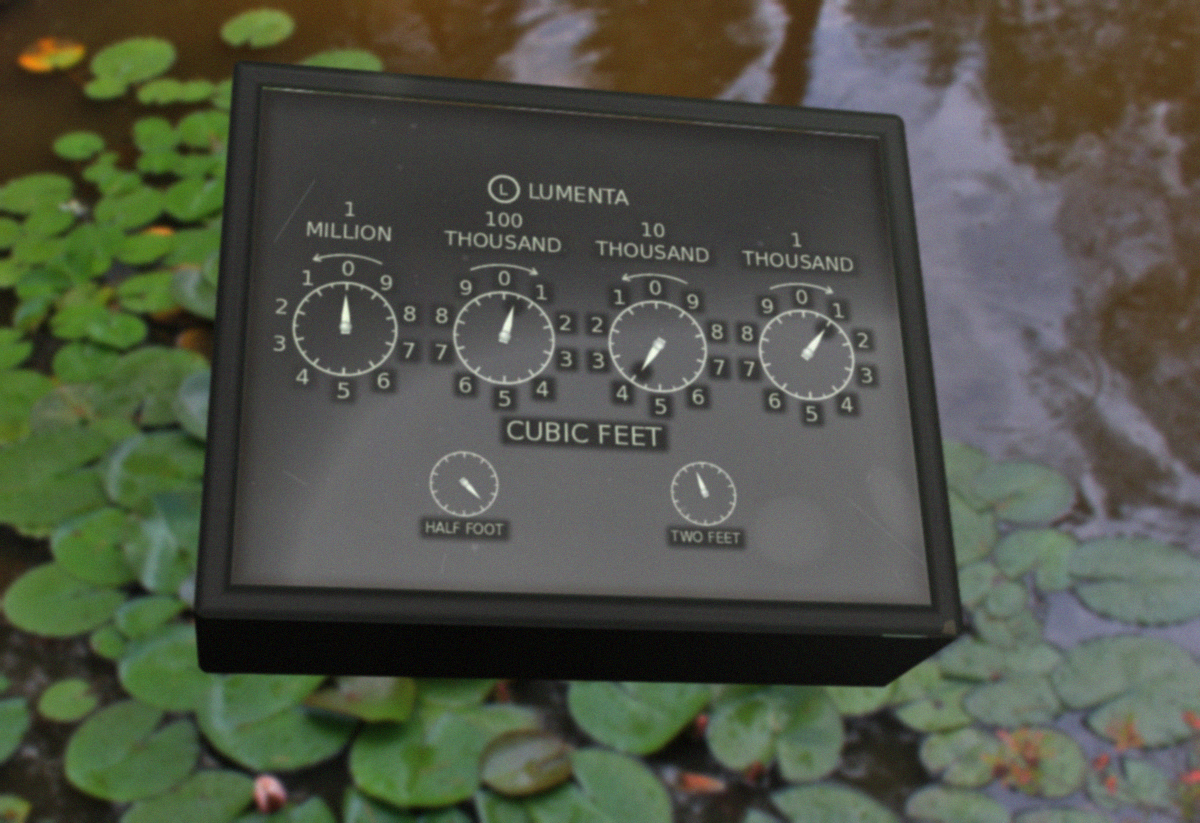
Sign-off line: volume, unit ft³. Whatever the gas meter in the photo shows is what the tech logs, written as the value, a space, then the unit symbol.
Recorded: 4100 ft³
